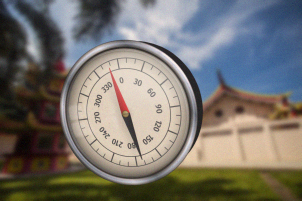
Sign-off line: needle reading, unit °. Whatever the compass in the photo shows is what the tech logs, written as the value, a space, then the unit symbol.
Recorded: 350 °
